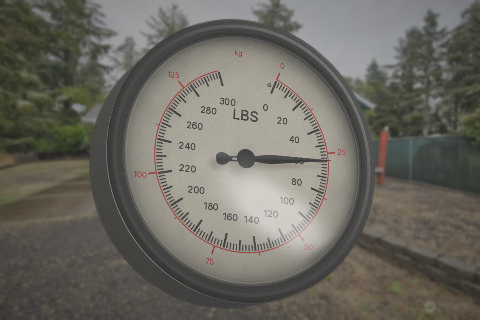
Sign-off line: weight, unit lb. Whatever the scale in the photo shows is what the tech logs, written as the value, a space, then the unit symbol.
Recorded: 60 lb
